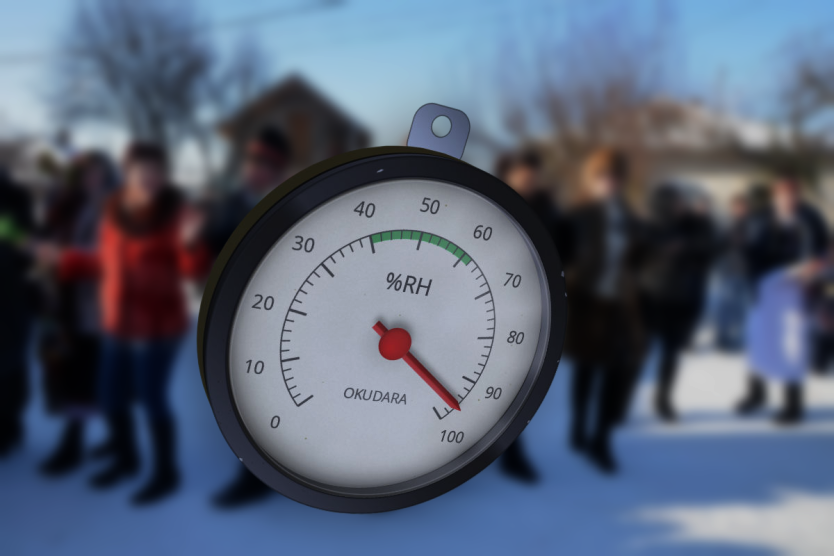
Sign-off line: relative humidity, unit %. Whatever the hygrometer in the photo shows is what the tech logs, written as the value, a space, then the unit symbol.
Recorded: 96 %
